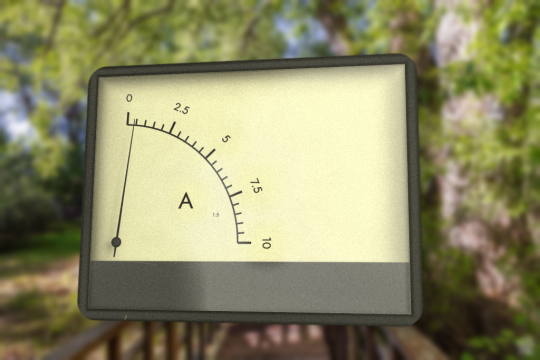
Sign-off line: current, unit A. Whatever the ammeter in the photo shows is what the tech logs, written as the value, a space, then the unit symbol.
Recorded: 0.5 A
